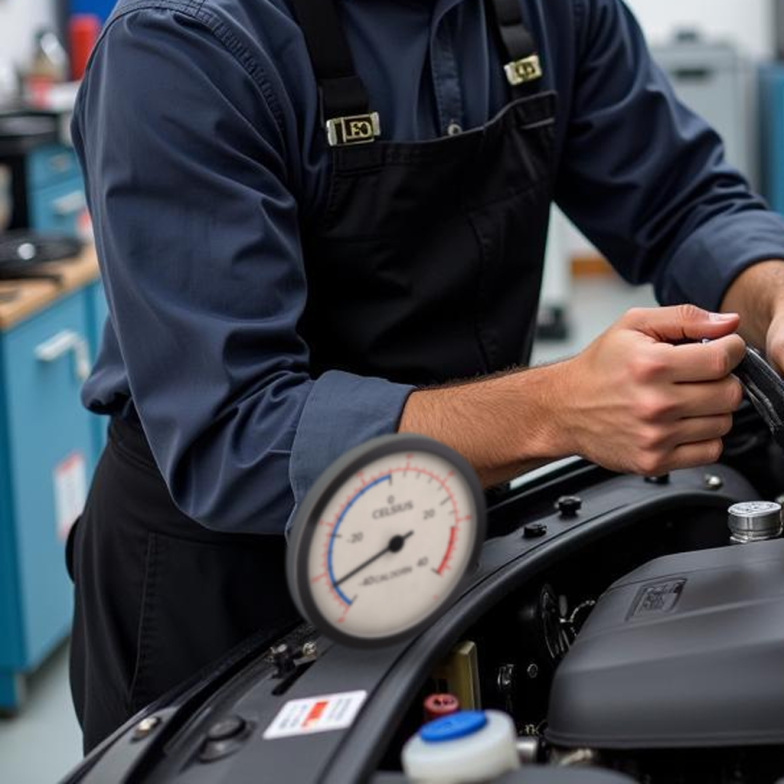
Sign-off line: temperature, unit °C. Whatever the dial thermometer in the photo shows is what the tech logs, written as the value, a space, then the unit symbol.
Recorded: -32 °C
